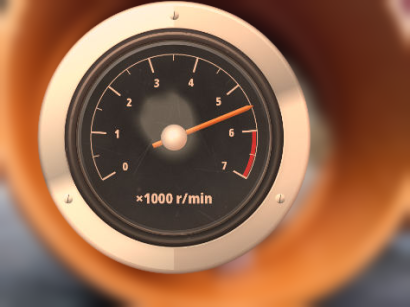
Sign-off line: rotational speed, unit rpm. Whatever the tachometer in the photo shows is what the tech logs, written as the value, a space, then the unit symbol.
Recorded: 5500 rpm
